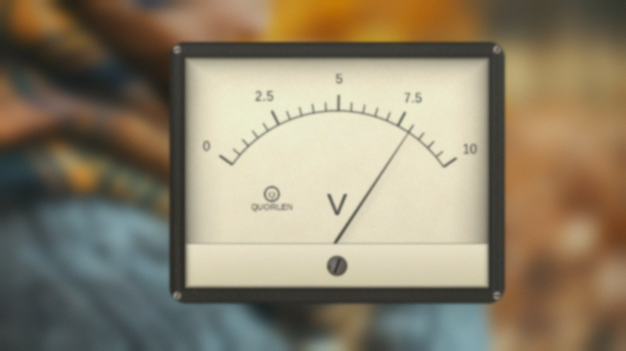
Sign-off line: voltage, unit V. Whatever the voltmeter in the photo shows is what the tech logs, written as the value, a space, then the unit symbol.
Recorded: 8 V
